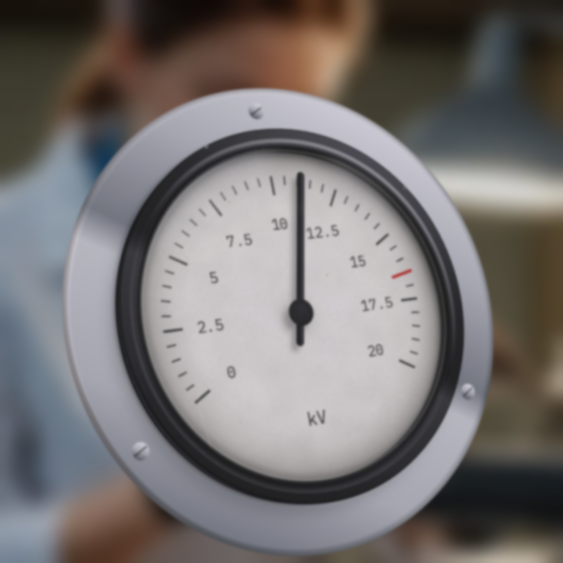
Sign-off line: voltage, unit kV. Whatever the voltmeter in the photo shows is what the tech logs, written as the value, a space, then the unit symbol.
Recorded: 11 kV
